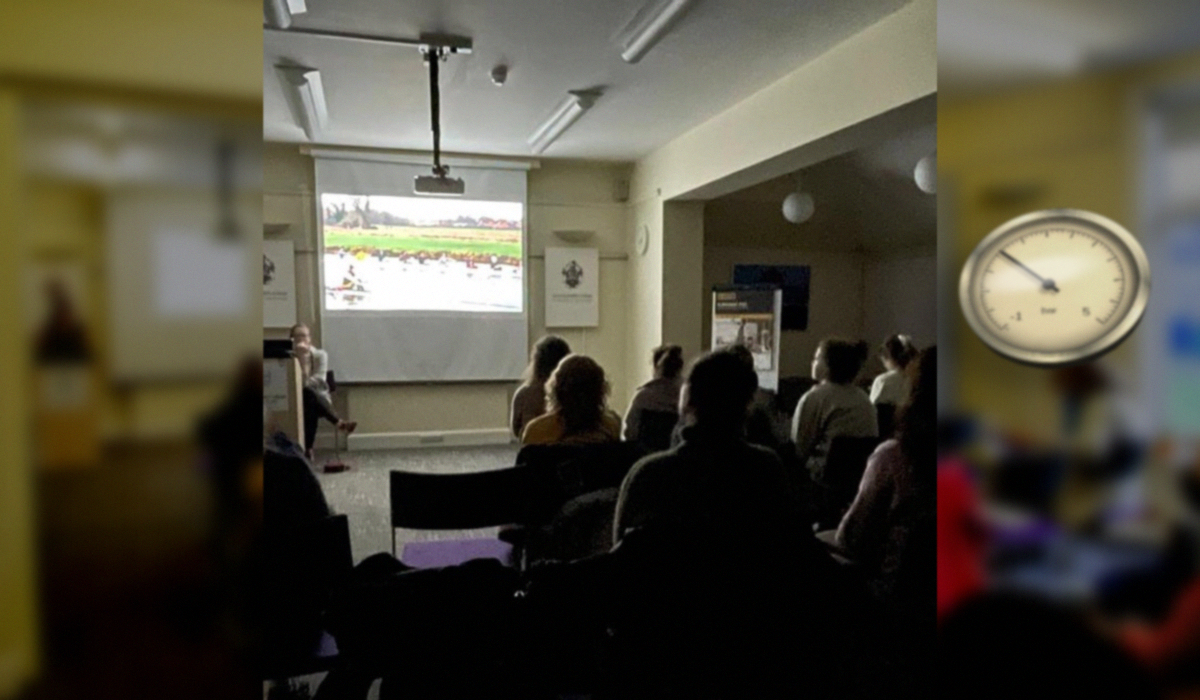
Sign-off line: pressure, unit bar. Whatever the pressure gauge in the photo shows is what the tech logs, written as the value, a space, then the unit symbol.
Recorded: 1 bar
